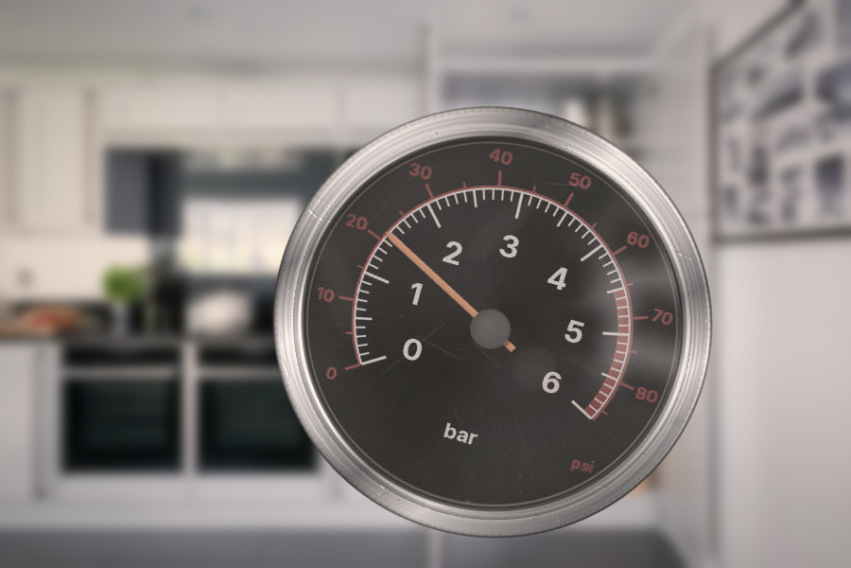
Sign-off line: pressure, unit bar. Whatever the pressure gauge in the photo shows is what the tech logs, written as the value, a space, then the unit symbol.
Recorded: 1.5 bar
